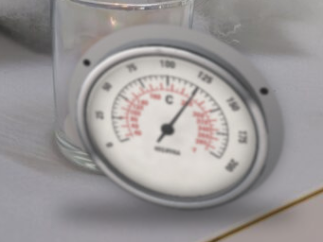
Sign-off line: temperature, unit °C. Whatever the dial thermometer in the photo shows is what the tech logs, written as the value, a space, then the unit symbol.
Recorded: 125 °C
